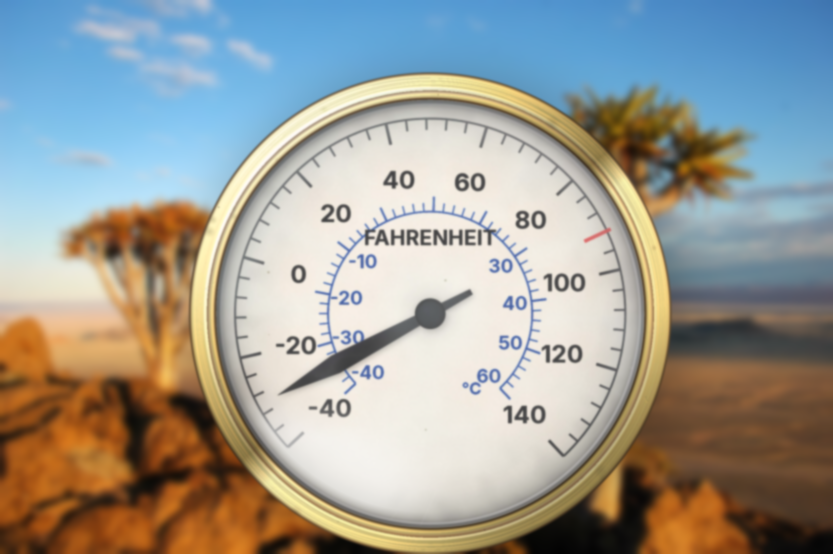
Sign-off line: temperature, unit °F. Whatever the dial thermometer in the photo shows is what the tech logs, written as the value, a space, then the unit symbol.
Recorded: -30 °F
